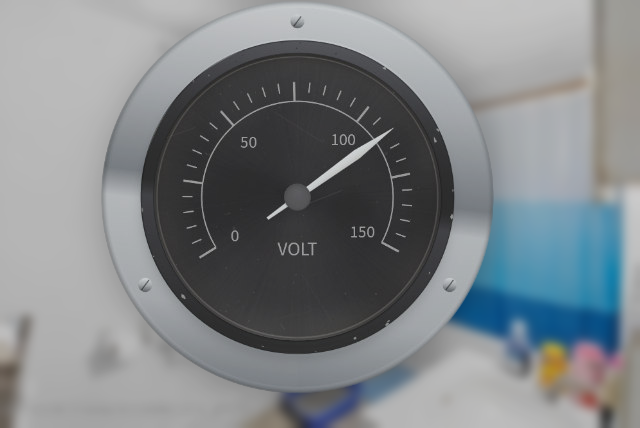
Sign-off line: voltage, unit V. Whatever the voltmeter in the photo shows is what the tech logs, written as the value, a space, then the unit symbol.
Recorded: 110 V
